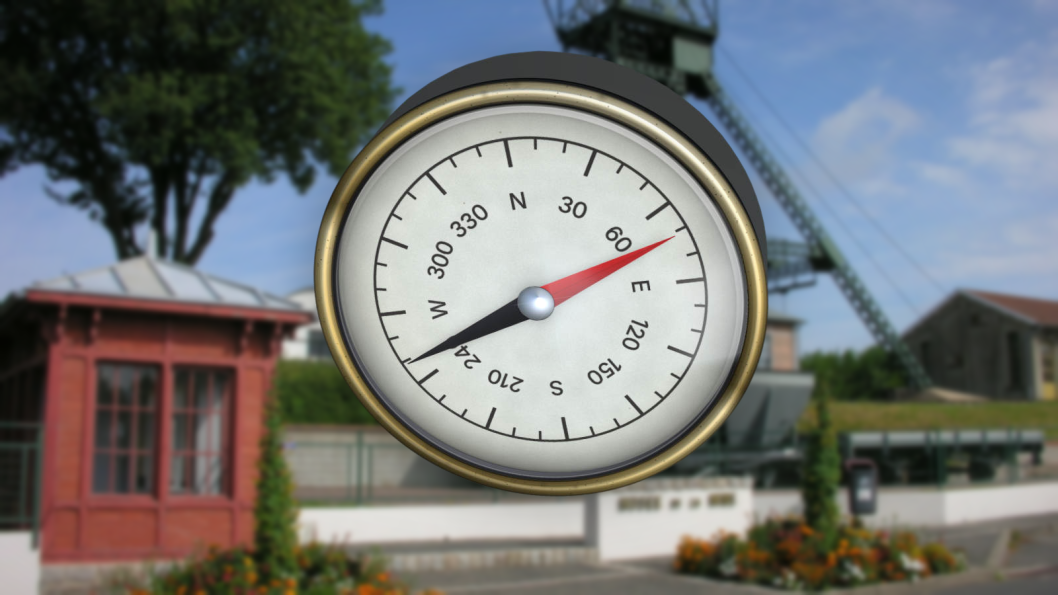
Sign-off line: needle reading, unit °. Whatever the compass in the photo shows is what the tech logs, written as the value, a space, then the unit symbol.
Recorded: 70 °
